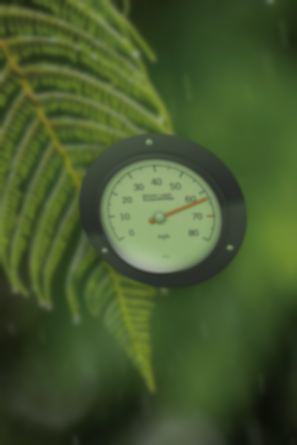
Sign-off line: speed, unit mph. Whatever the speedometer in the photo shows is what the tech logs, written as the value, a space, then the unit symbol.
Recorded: 62.5 mph
